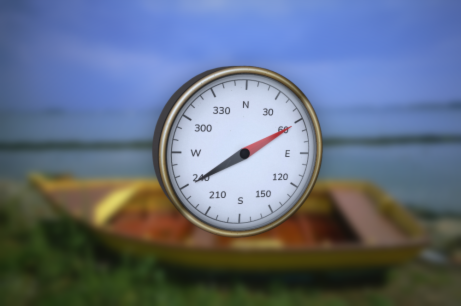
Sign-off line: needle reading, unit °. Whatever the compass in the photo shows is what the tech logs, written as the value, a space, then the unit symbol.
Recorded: 60 °
